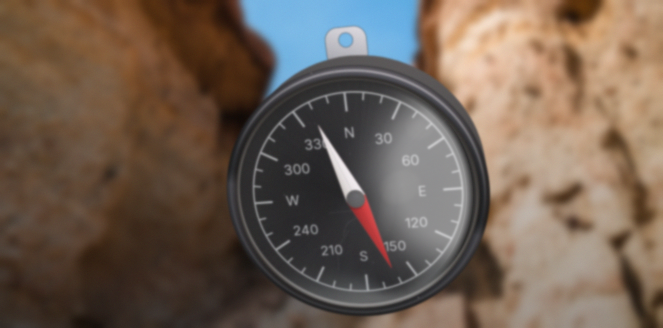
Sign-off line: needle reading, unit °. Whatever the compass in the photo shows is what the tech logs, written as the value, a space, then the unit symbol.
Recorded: 160 °
